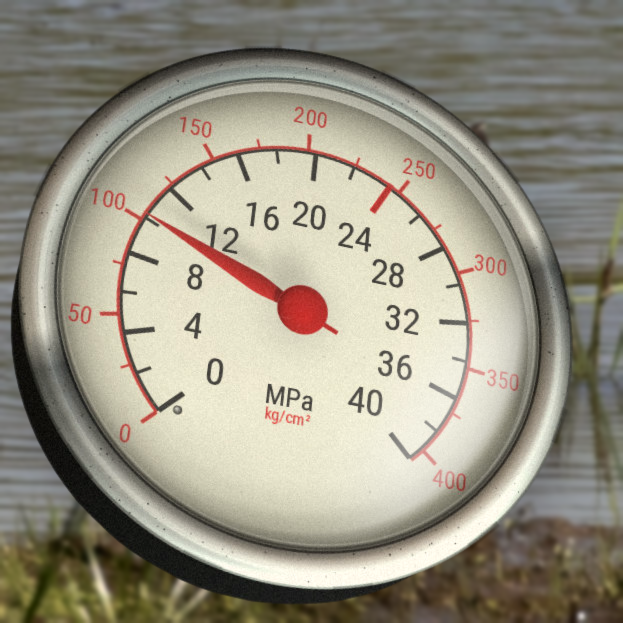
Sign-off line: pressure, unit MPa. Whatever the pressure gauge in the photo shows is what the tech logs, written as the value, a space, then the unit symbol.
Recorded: 10 MPa
